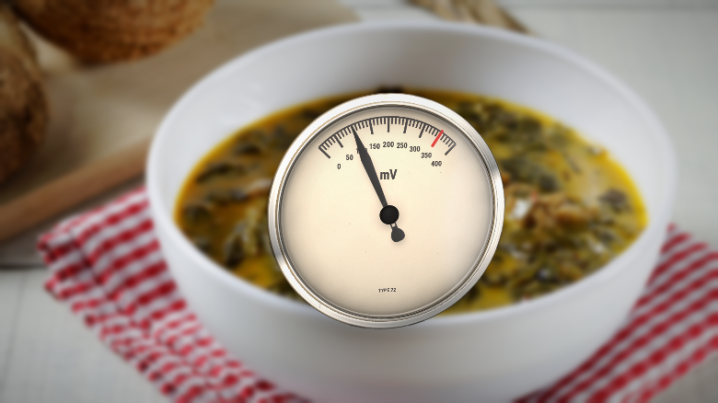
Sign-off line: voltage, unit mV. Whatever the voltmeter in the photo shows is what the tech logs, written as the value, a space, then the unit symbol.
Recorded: 100 mV
